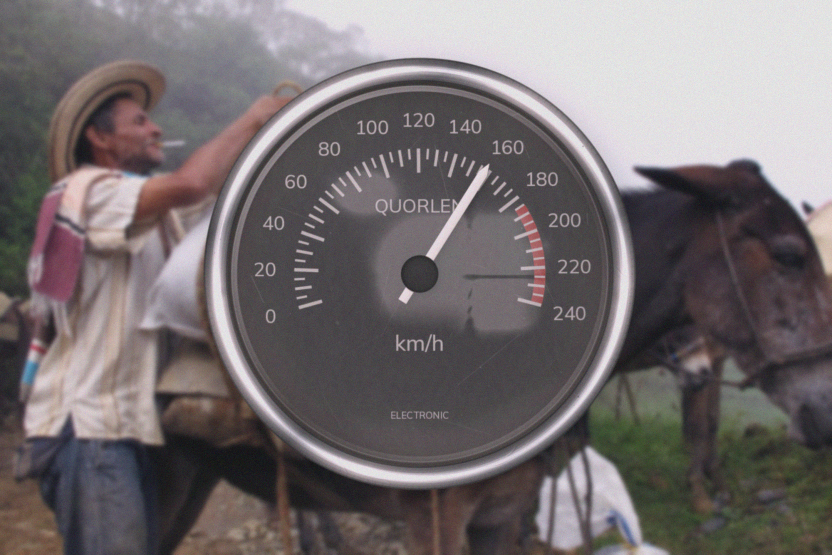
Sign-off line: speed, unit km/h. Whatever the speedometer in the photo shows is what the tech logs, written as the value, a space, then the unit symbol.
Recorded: 157.5 km/h
